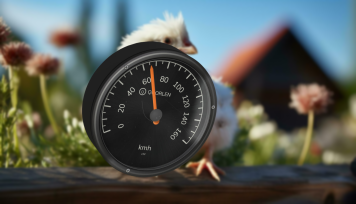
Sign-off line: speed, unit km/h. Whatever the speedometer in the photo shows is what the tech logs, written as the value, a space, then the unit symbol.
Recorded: 65 km/h
